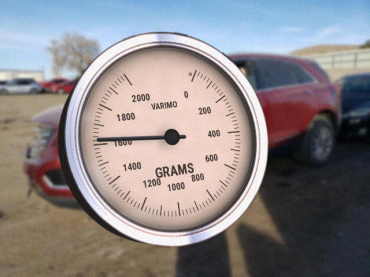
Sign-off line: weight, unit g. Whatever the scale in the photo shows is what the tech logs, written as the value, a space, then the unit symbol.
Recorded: 1620 g
